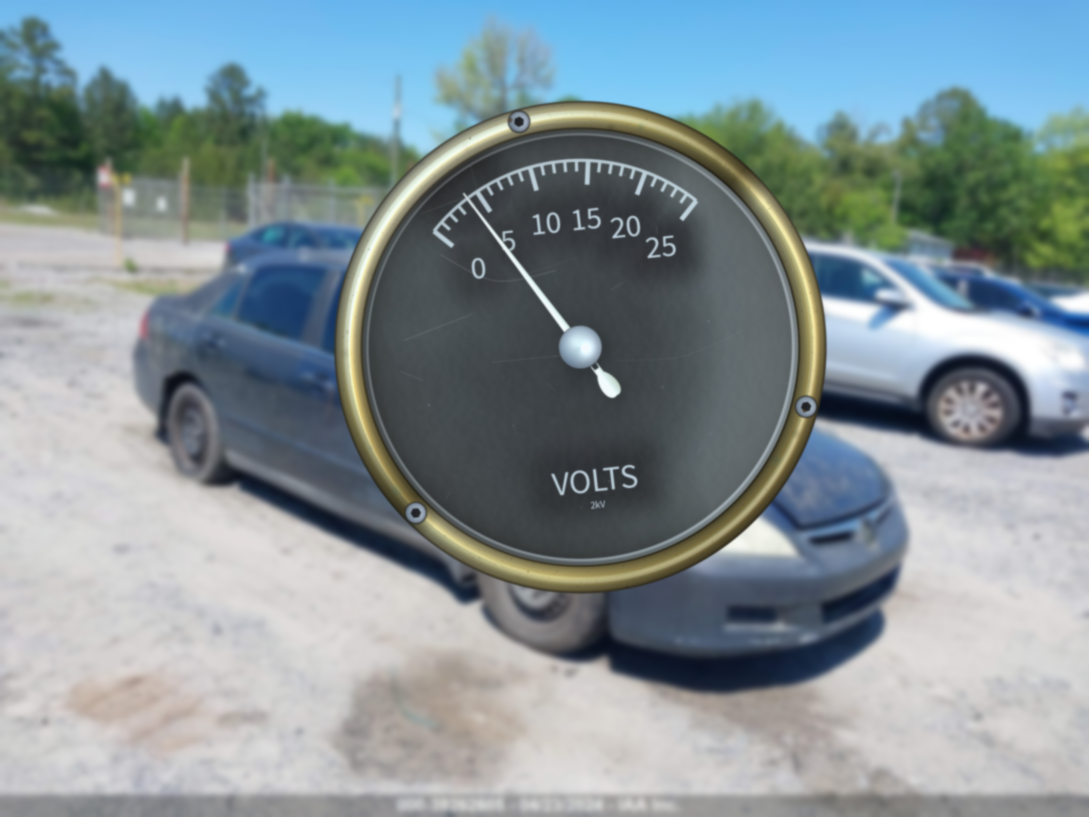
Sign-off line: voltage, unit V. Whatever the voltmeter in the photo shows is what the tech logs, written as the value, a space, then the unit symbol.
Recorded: 4 V
